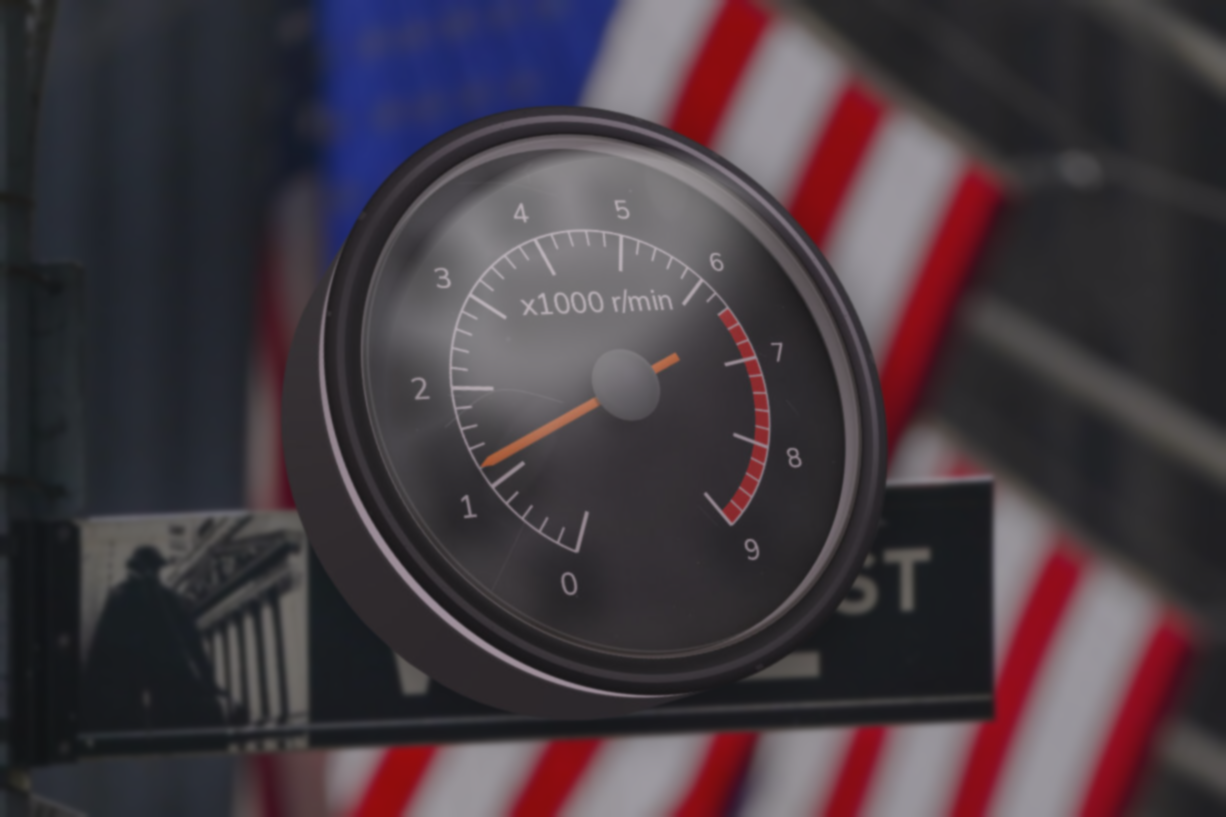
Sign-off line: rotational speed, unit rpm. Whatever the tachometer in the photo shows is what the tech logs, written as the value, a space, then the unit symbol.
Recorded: 1200 rpm
